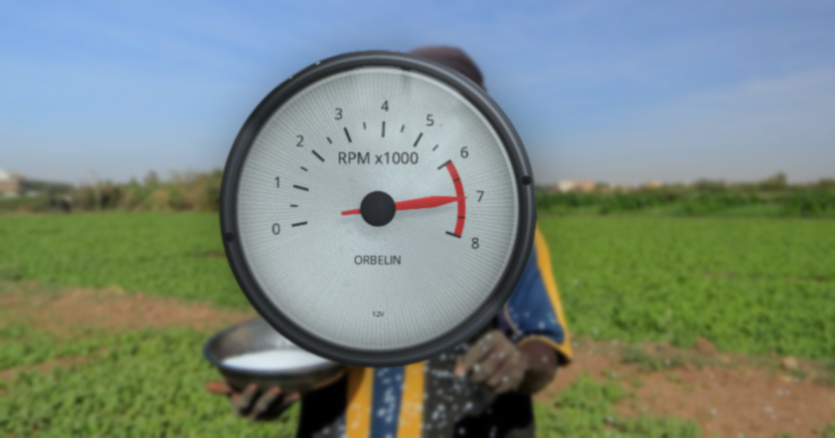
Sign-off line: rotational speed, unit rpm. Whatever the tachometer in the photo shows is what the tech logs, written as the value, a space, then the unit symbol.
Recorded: 7000 rpm
